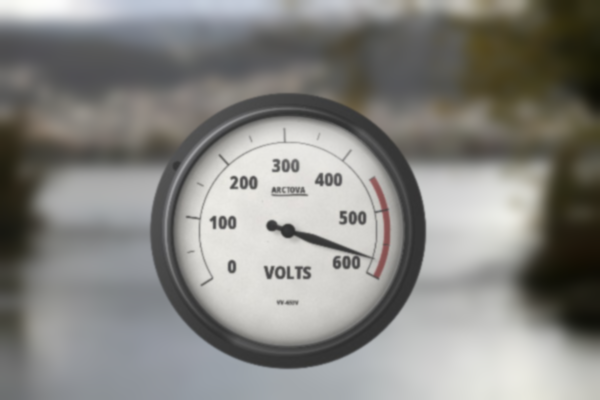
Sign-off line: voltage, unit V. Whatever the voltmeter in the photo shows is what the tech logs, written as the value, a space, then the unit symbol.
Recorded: 575 V
